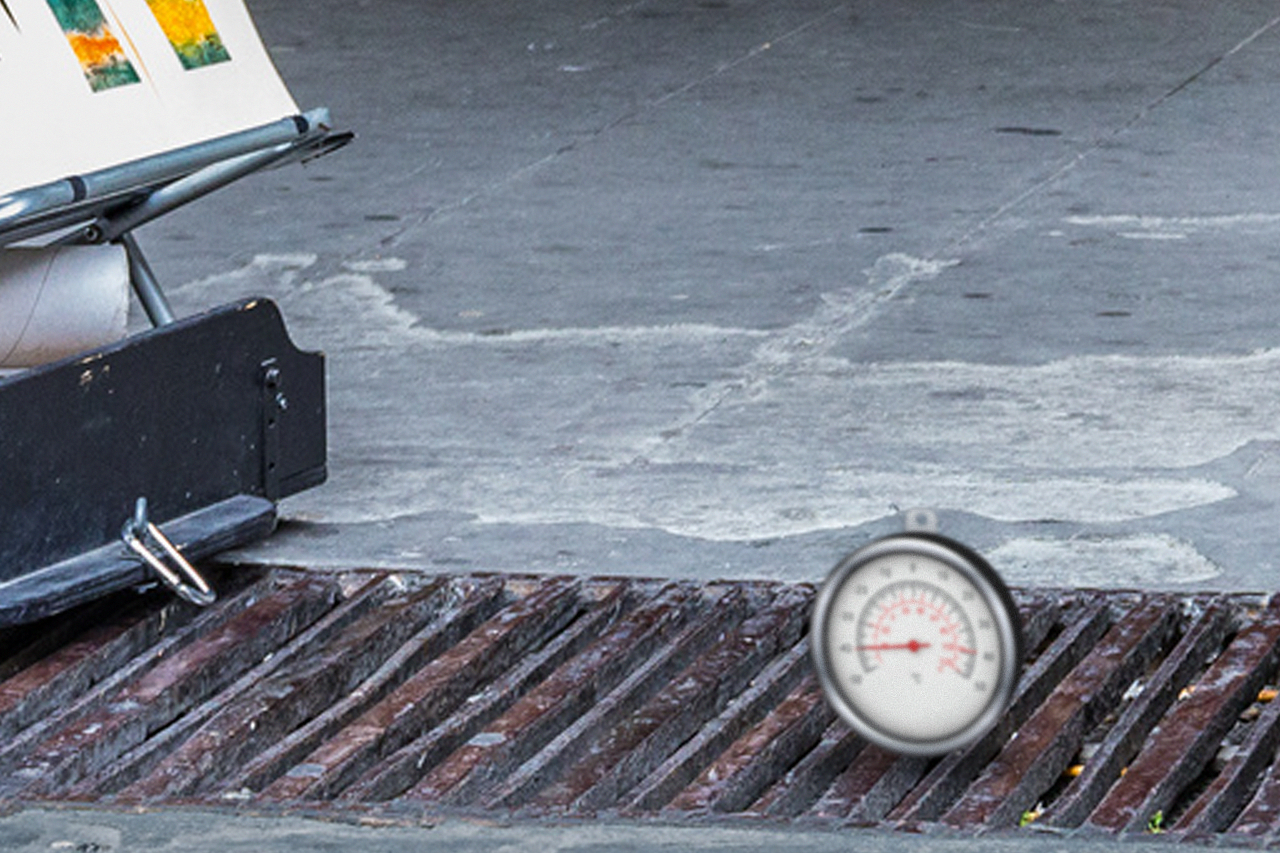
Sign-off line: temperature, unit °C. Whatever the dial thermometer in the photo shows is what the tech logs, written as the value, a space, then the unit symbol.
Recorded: -40 °C
